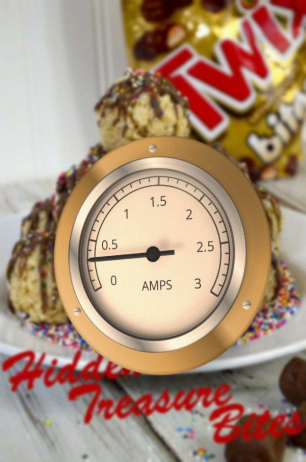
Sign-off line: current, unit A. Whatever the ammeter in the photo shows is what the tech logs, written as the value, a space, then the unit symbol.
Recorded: 0.3 A
